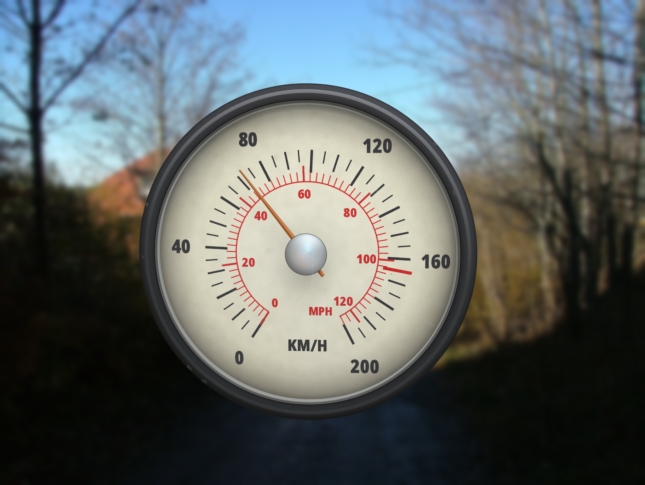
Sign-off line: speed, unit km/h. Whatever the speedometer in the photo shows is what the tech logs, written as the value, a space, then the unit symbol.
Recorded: 72.5 km/h
